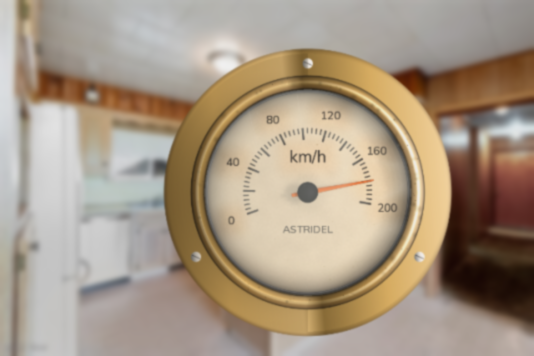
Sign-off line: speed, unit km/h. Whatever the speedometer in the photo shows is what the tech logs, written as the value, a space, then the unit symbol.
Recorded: 180 km/h
